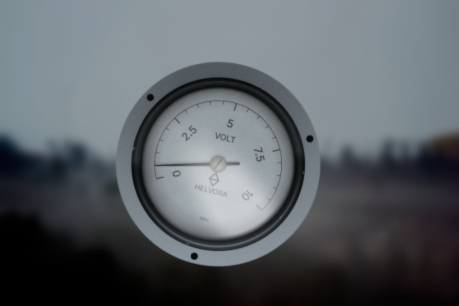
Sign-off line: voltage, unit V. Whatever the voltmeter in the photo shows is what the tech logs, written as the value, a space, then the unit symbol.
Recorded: 0.5 V
